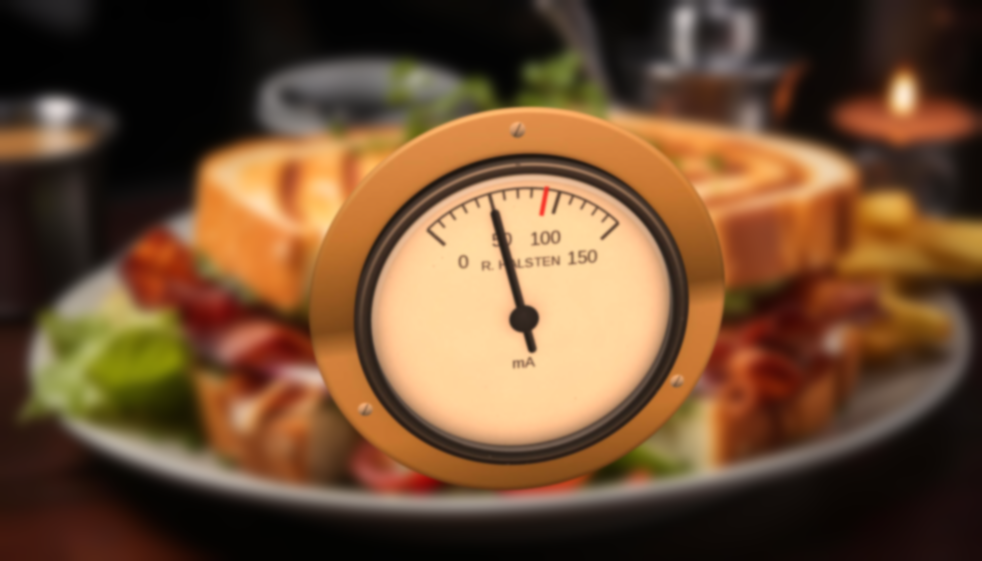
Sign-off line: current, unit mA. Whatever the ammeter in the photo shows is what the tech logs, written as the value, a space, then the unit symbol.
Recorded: 50 mA
